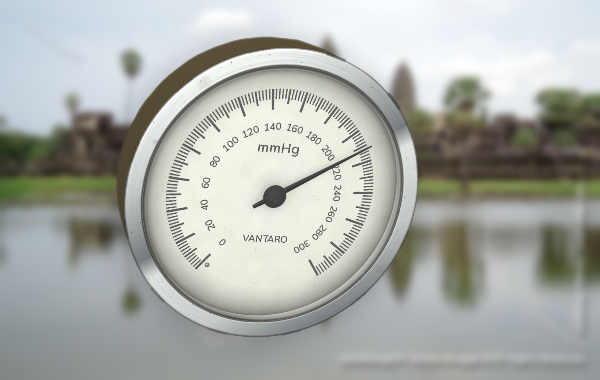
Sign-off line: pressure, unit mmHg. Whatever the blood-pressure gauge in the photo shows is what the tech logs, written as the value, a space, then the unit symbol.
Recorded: 210 mmHg
